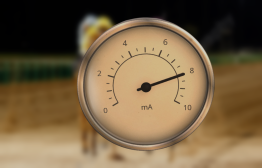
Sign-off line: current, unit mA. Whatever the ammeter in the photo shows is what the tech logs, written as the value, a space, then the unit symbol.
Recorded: 8 mA
